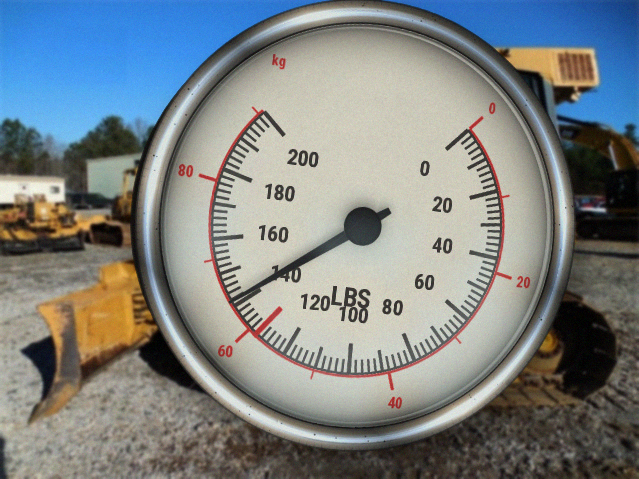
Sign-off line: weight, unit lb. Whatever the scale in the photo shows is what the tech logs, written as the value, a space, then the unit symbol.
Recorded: 142 lb
